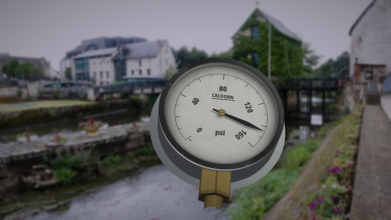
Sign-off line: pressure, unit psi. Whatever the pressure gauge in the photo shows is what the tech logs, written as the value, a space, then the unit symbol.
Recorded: 145 psi
